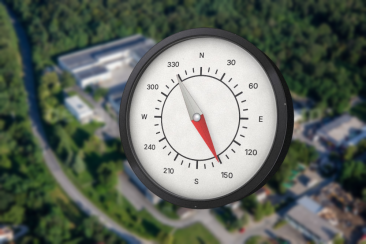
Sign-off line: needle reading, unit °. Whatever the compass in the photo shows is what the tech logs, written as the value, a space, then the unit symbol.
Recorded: 150 °
